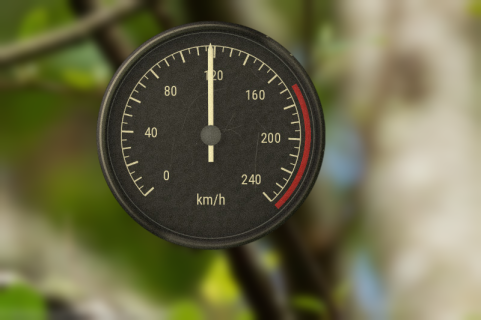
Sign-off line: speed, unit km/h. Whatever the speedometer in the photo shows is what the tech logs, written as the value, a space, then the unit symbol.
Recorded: 117.5 km/h
